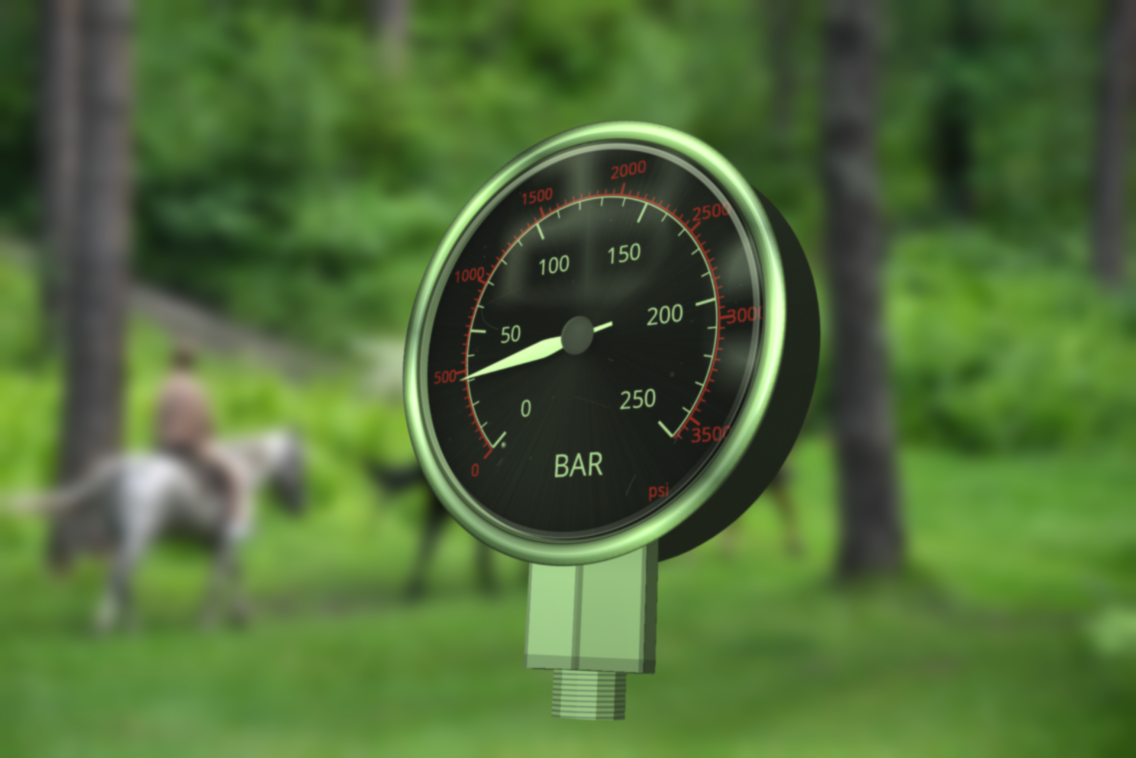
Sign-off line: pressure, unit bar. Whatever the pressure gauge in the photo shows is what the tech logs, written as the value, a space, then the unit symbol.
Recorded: 30 bar
